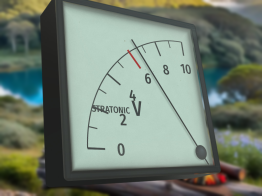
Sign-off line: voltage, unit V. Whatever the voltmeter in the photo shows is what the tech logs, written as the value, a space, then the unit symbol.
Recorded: 6.5 V
